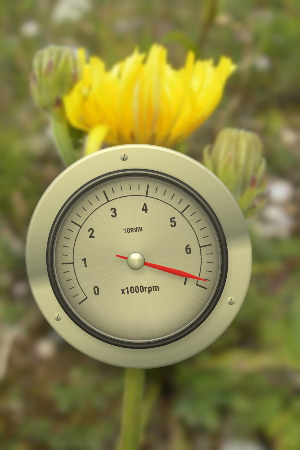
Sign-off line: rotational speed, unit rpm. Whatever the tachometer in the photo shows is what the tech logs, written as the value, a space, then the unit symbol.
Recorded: 6800 rpm
